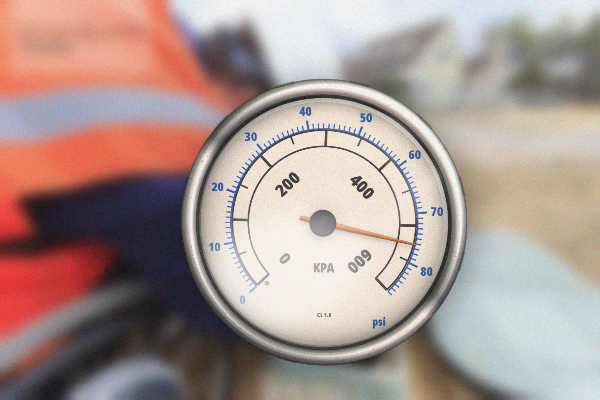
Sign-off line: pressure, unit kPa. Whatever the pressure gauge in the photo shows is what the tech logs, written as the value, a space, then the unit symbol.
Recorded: 525 kPa
